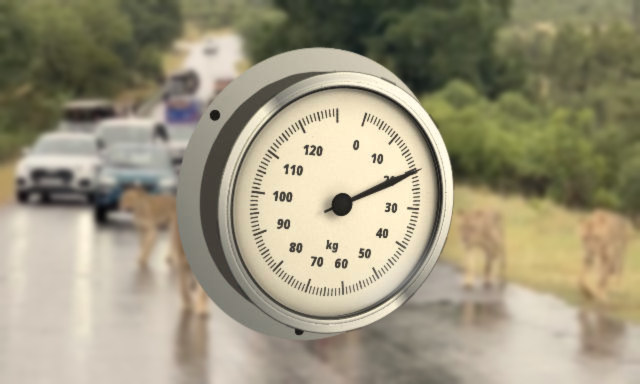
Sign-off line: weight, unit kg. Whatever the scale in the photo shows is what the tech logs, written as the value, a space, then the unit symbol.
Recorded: 20 kg
